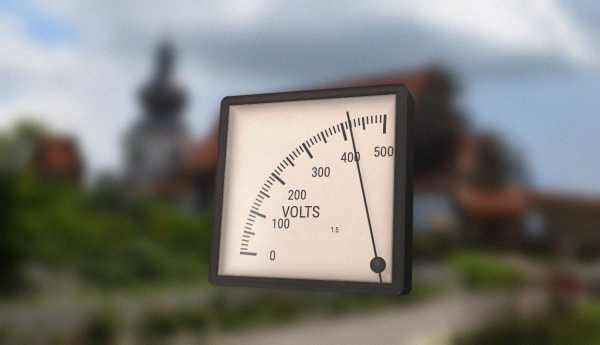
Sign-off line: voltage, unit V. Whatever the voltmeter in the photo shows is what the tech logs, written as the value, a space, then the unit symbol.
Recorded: 420 V
